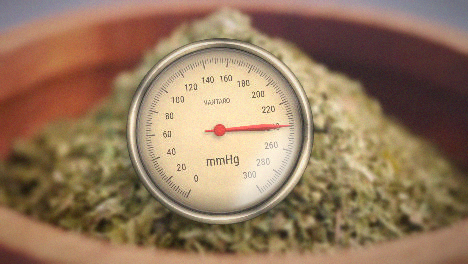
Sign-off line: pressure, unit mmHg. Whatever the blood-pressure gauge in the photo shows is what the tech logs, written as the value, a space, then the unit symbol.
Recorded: 240 mmHg
